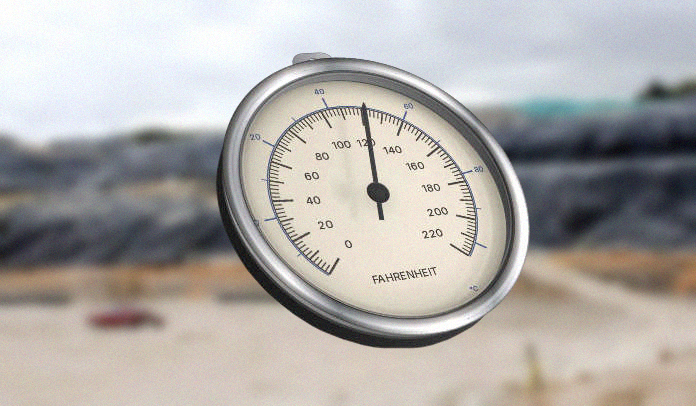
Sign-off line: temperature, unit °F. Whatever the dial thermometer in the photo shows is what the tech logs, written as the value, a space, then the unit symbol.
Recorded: 120 °F
